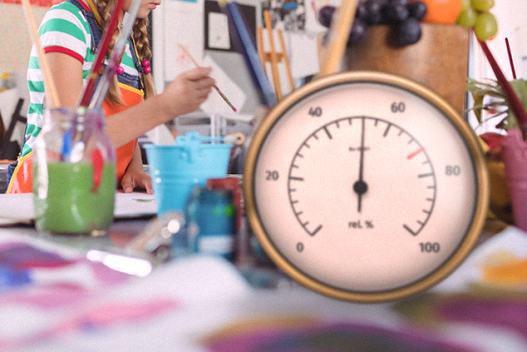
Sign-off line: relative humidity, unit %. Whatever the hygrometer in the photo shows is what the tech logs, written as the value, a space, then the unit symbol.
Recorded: 52 %
